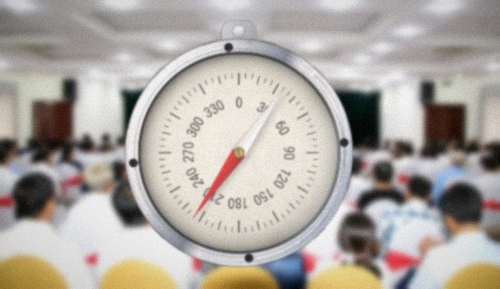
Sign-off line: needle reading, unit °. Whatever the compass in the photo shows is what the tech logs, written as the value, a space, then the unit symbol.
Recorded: 215 °
